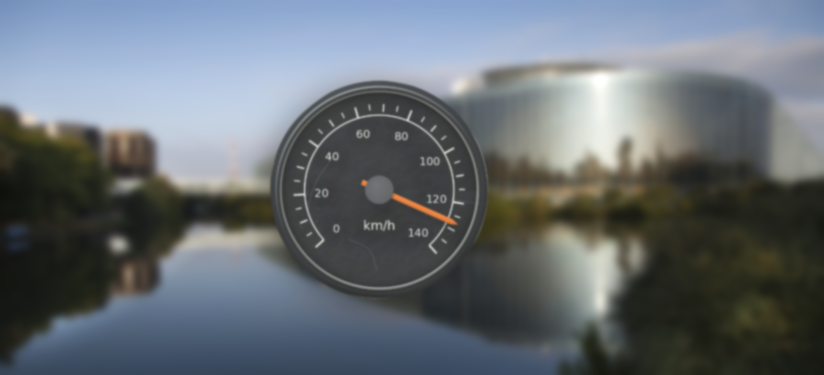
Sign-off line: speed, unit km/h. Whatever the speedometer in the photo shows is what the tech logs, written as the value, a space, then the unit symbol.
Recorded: 127.5 km/h
